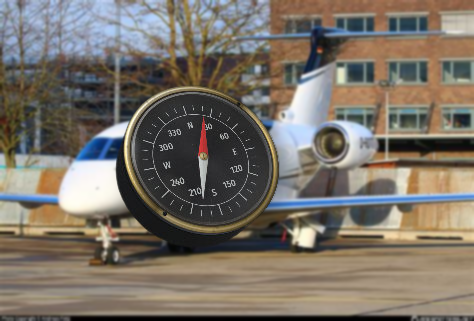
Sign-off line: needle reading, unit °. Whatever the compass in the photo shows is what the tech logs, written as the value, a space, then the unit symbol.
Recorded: 20 °
